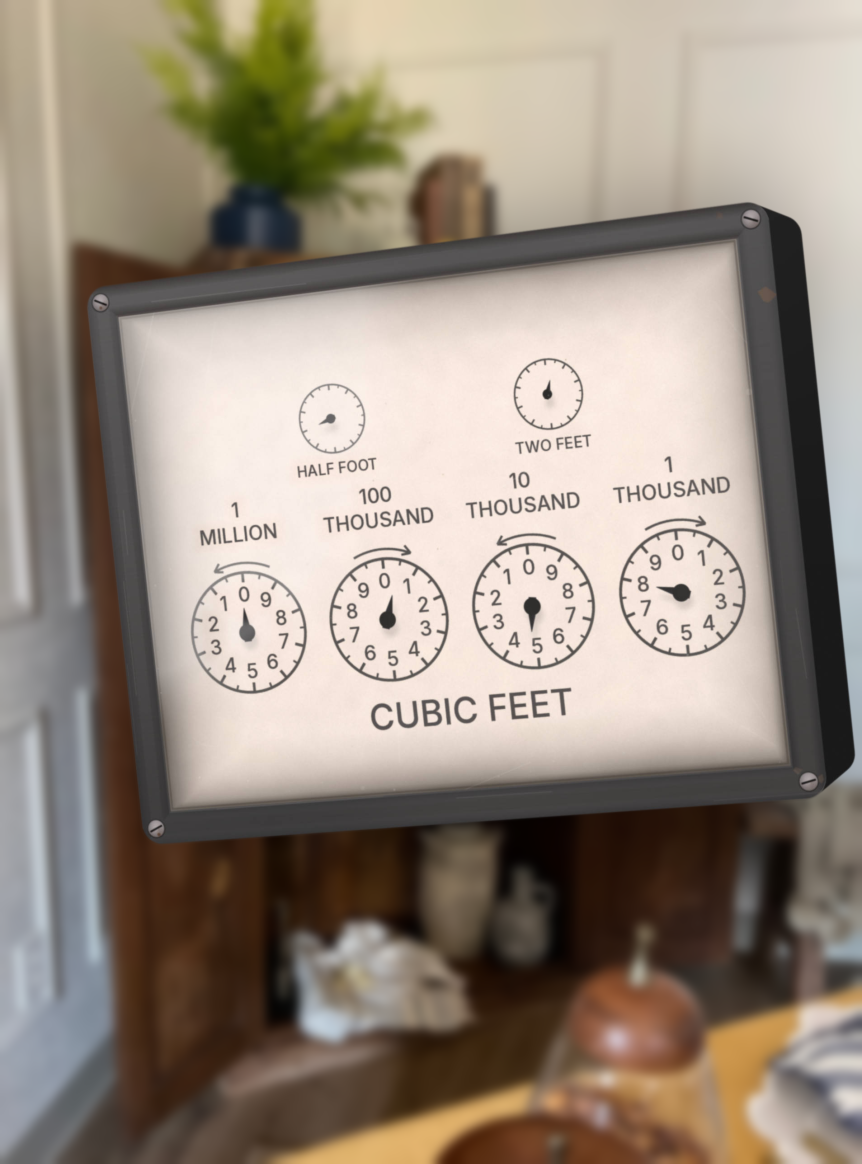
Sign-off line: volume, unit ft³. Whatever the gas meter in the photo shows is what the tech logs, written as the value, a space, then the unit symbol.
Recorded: 4800 ft³
